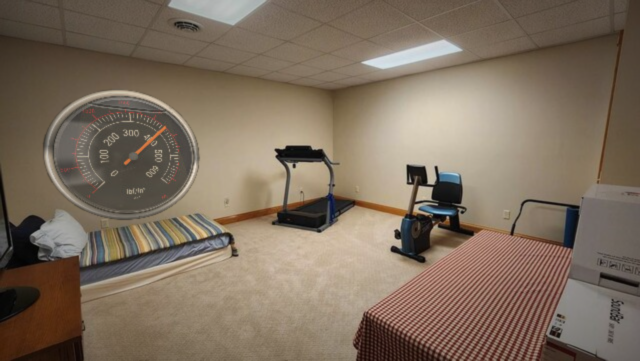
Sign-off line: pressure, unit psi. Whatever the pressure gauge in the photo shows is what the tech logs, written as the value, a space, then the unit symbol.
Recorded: 400 psi
